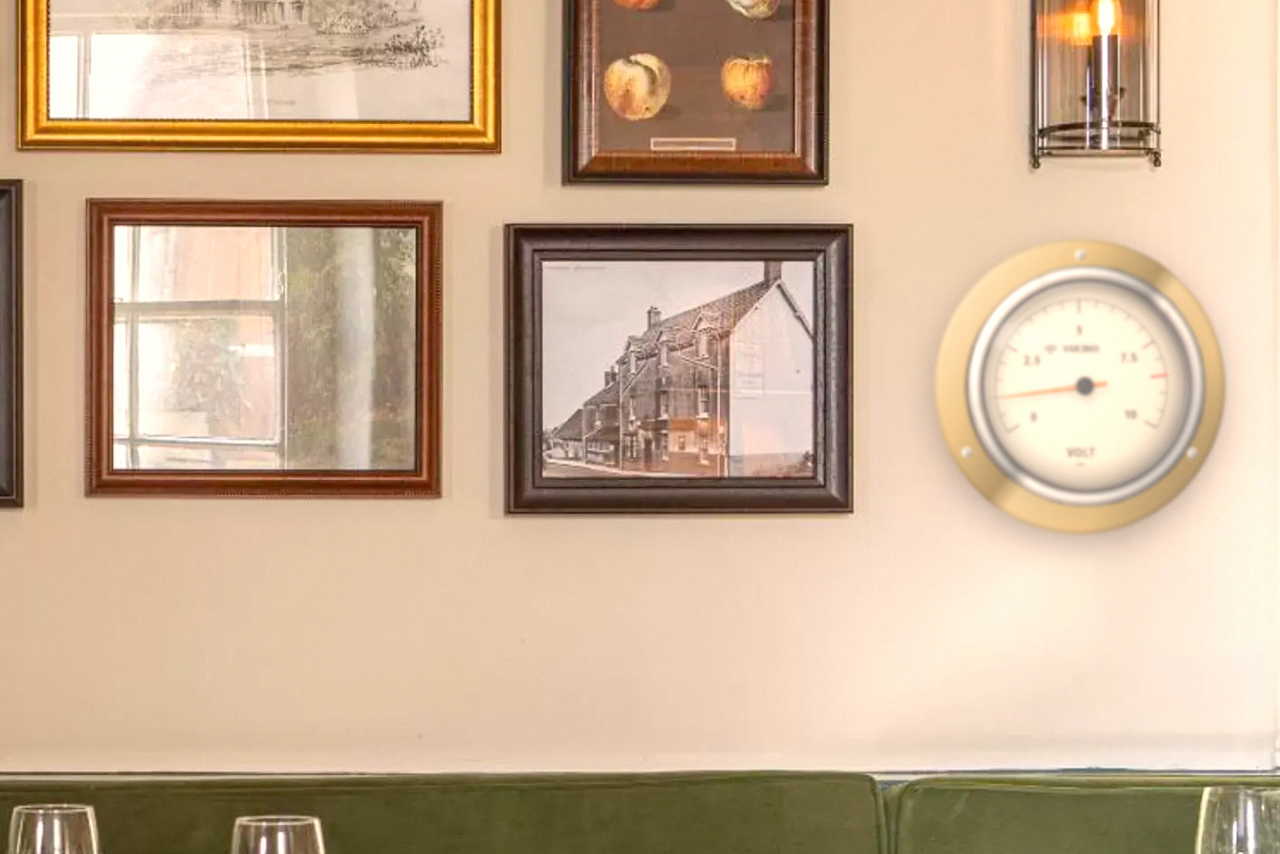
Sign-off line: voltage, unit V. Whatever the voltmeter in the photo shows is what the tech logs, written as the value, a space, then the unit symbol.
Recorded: 1 V
